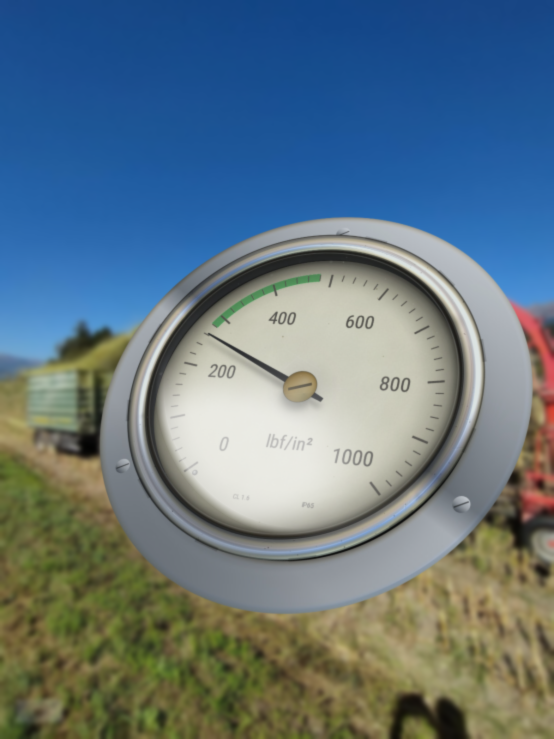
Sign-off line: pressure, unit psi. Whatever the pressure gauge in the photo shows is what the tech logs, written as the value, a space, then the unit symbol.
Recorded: 260 psi
